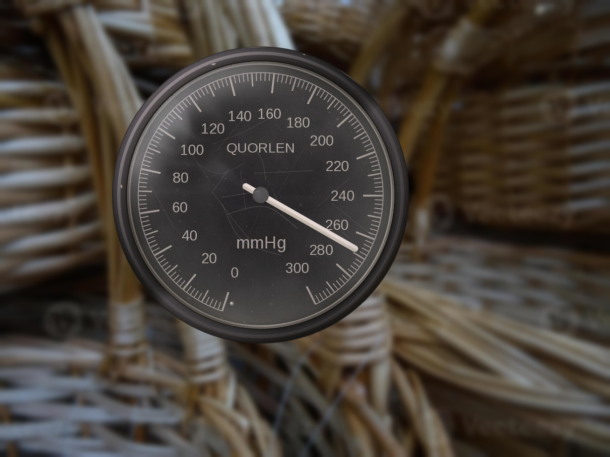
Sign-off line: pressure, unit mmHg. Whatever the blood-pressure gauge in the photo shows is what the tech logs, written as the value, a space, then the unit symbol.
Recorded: 268 mmHg
